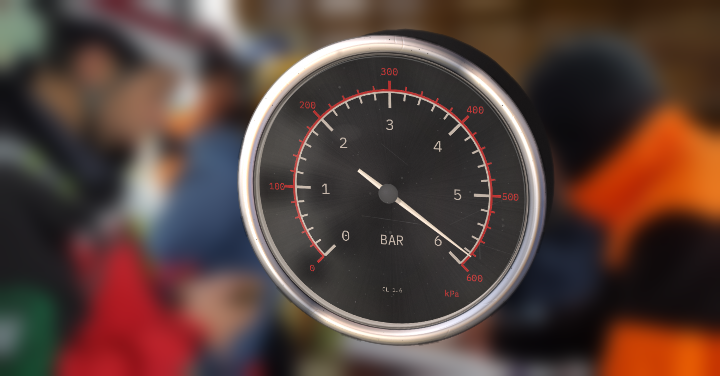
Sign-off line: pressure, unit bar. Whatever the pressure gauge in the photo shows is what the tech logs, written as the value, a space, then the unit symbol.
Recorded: 5.8 bar
